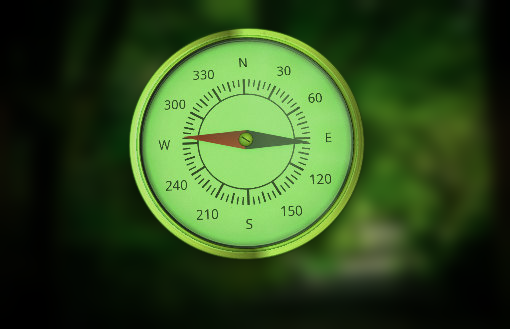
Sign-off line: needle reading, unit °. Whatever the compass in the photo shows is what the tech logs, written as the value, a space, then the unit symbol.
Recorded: 275 °
